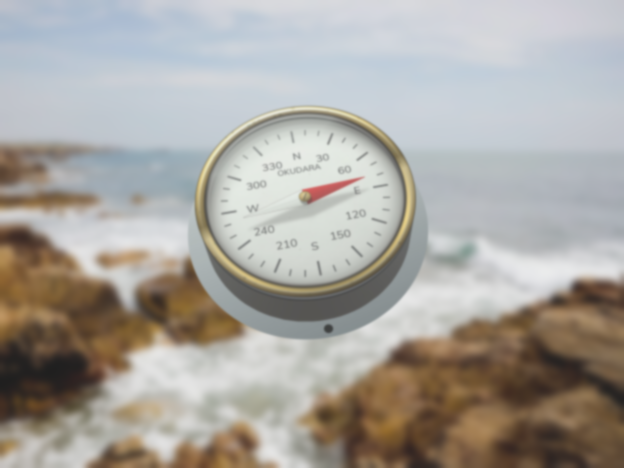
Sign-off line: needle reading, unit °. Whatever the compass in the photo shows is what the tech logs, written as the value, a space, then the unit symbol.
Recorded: 80 °
